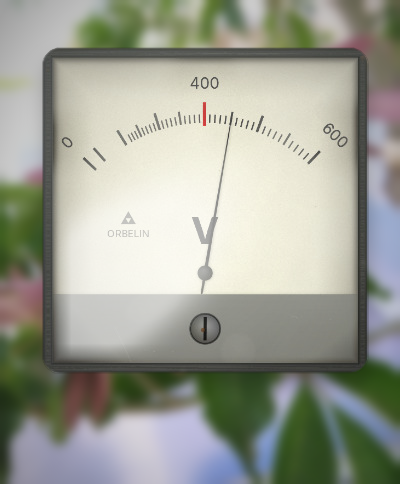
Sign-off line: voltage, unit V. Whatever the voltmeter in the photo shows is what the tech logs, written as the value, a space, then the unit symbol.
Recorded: 450 V
